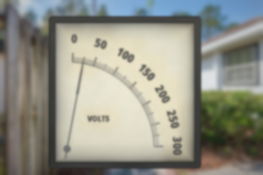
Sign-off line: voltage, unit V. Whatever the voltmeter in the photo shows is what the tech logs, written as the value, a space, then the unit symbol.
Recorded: 25 V
